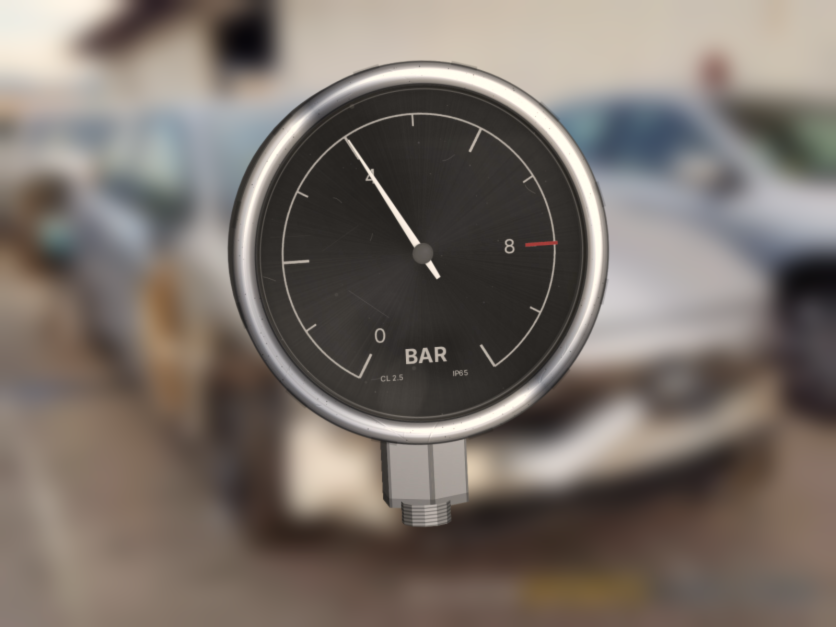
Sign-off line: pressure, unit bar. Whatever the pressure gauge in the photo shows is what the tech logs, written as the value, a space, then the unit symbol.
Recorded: 4 bar
